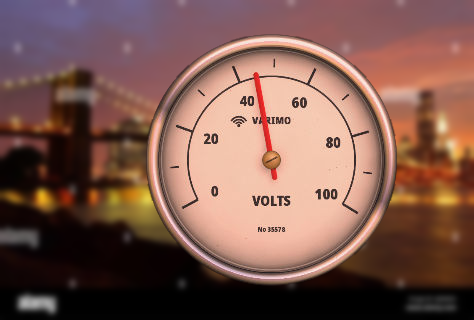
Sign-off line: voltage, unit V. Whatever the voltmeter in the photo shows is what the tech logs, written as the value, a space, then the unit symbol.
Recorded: 45 V
